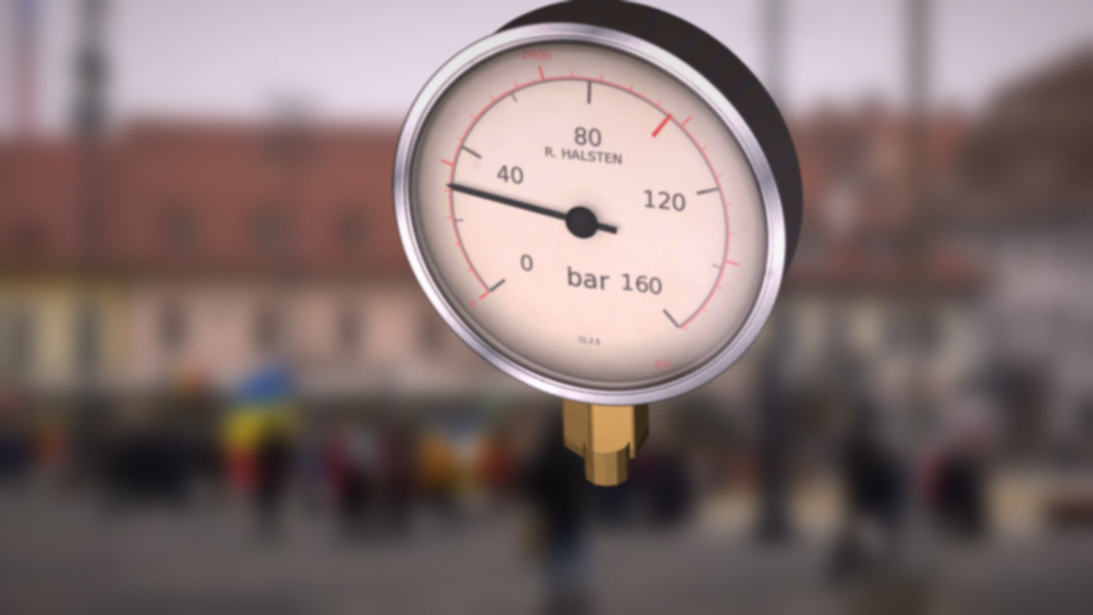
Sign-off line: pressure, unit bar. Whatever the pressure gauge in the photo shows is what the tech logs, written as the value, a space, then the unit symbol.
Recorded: 30 bar
